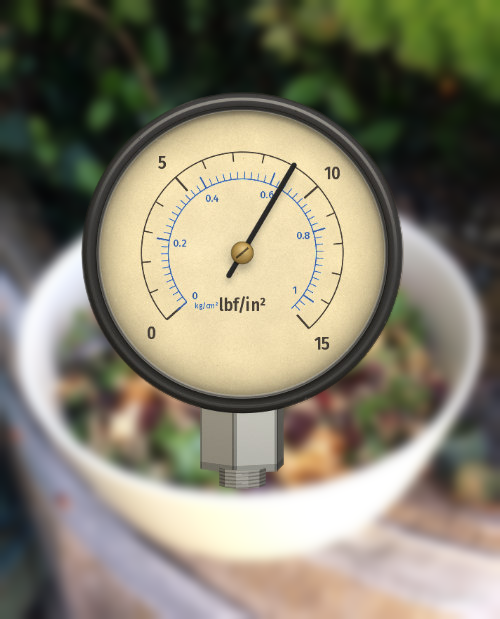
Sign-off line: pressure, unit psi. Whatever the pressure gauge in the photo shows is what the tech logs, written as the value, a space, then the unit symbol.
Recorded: 9 psi
